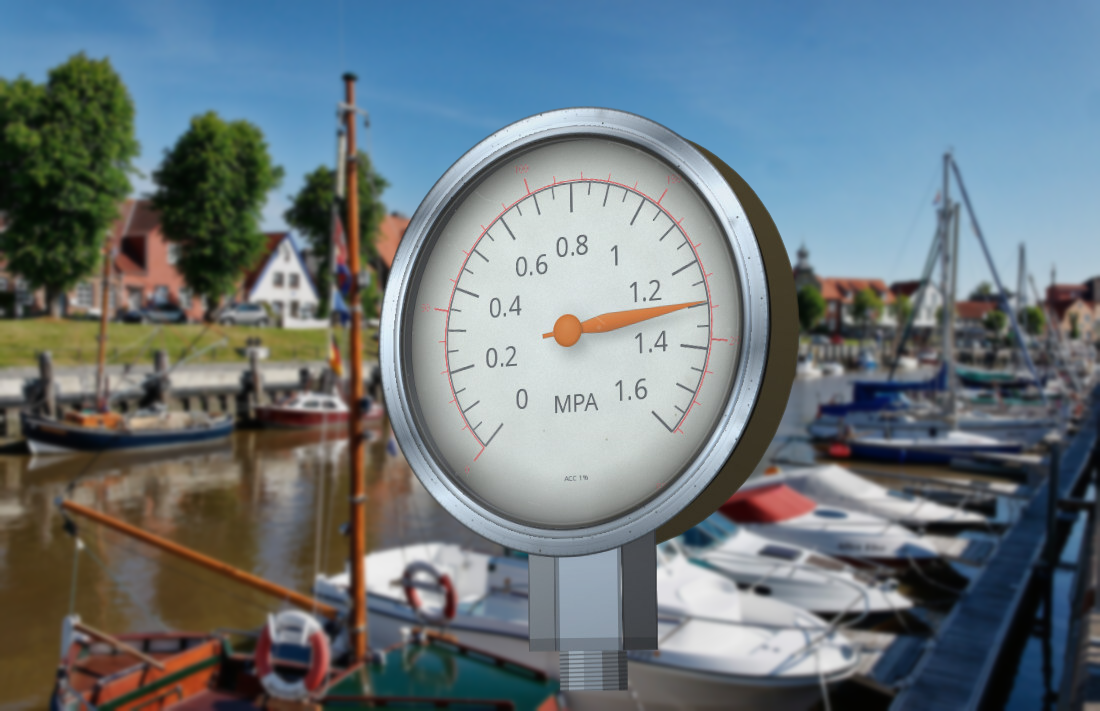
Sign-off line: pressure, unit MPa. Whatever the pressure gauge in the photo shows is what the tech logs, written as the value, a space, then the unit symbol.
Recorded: 1.3 MPa
